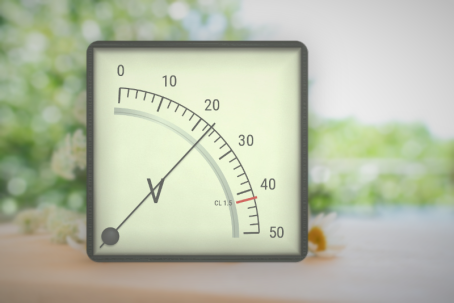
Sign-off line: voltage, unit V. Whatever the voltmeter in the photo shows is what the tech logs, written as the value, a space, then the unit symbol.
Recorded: 23 V
